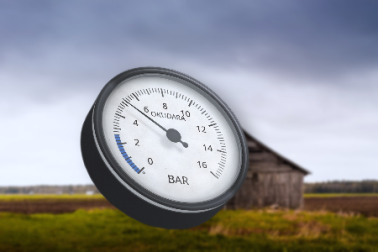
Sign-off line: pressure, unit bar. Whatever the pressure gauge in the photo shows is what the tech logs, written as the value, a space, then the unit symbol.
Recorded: 5 bar
